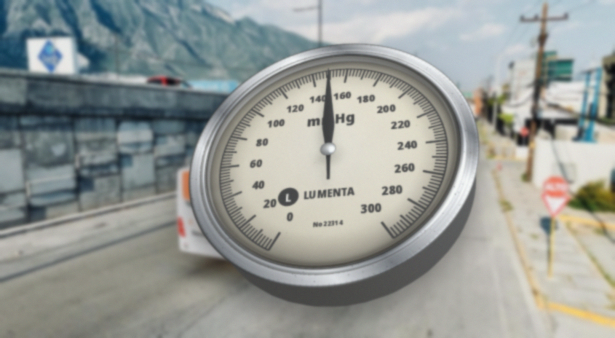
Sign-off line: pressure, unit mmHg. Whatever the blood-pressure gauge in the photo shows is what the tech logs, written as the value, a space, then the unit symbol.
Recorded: 150 mmHg
